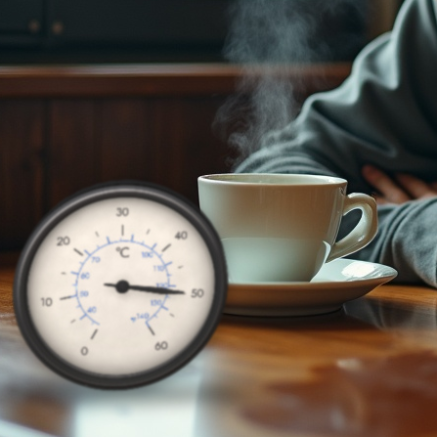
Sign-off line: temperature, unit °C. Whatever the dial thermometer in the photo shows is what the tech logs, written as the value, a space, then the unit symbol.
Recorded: 50 °C
